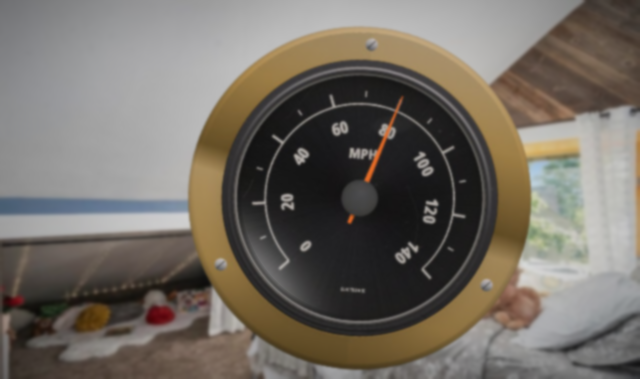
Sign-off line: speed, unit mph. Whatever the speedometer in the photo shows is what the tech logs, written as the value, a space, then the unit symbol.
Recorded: 80 mph
